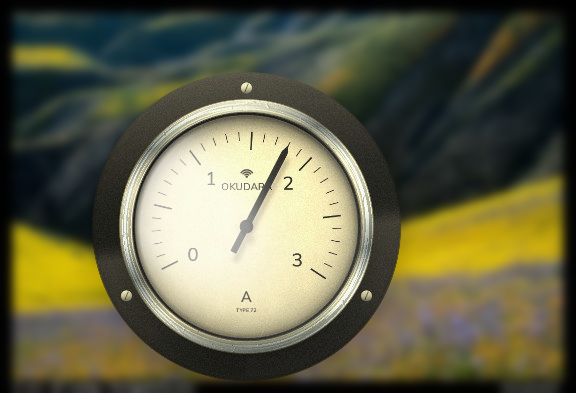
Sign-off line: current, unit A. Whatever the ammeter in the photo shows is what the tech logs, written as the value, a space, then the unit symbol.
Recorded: 1.8 A
